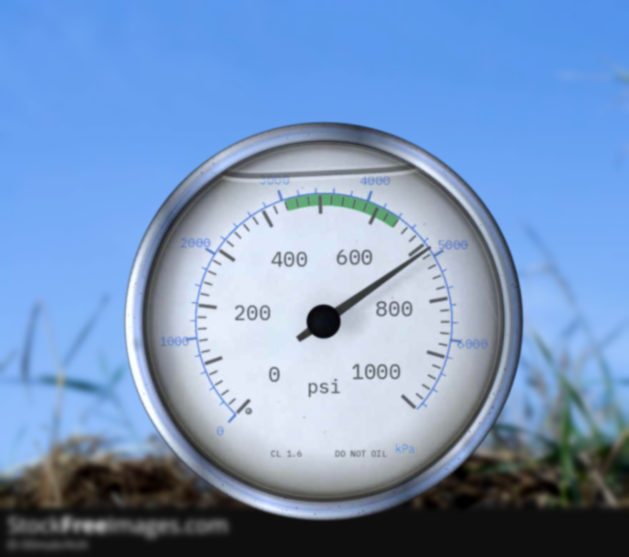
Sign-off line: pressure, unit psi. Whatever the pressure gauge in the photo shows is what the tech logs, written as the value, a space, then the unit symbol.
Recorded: 710 psi
